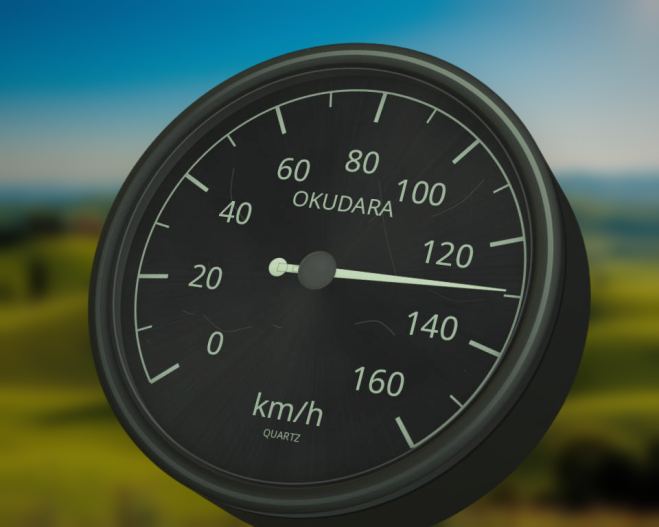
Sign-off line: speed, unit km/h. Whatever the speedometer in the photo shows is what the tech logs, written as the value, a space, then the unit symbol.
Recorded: 130 km/h
